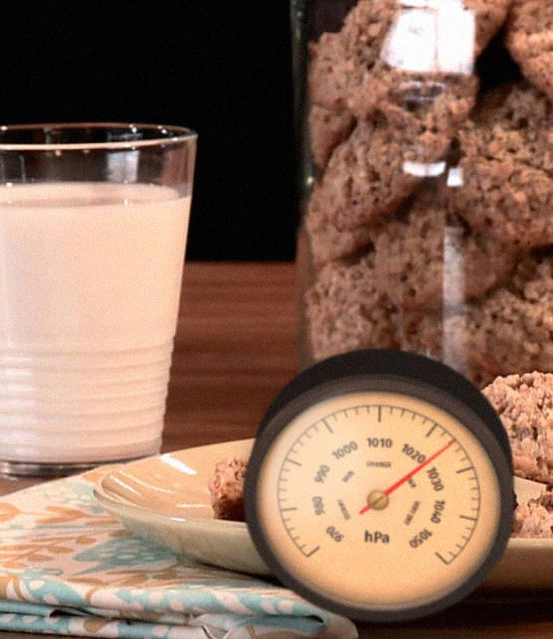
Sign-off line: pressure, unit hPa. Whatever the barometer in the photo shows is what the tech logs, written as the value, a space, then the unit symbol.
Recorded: 1024 hPa
